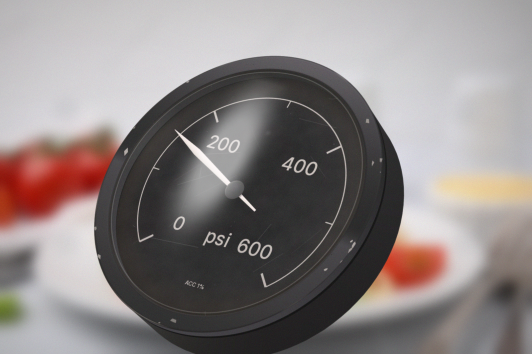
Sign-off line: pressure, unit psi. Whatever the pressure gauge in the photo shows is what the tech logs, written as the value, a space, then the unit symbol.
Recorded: 150 psi
